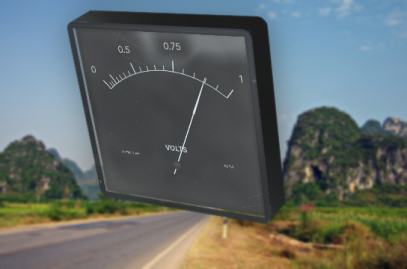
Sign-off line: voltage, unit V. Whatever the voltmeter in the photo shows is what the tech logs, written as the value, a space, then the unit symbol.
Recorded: 0.9 V
